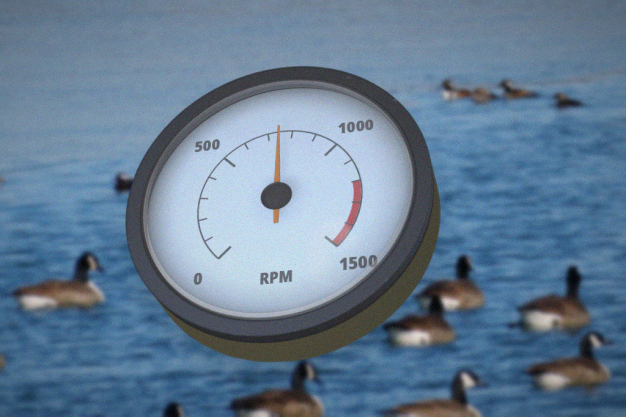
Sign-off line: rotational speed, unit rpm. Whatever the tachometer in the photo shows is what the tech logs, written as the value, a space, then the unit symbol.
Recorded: 750 rpm
